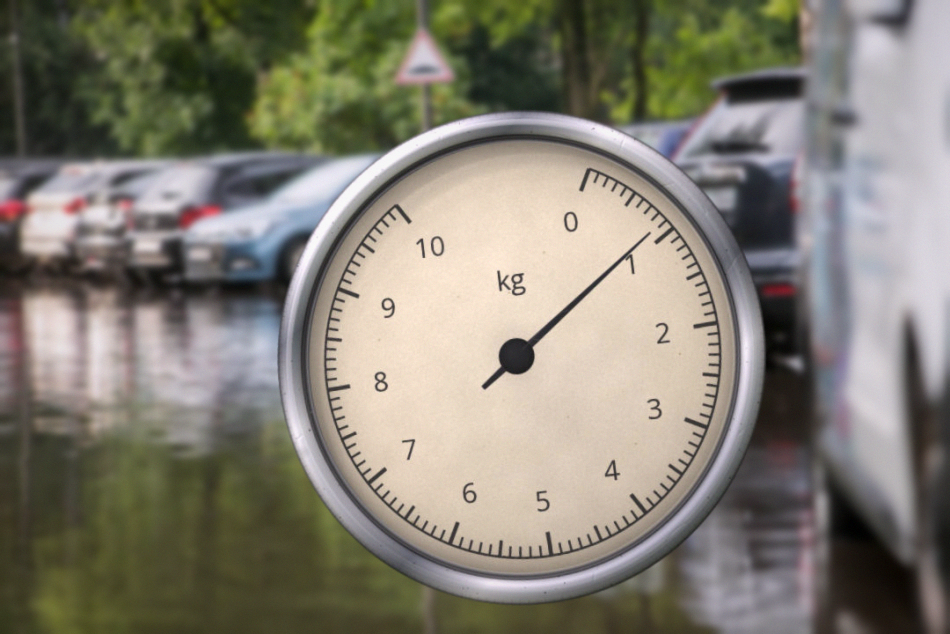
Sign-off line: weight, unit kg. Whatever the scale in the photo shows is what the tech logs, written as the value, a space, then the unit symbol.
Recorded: 0.9 kg
